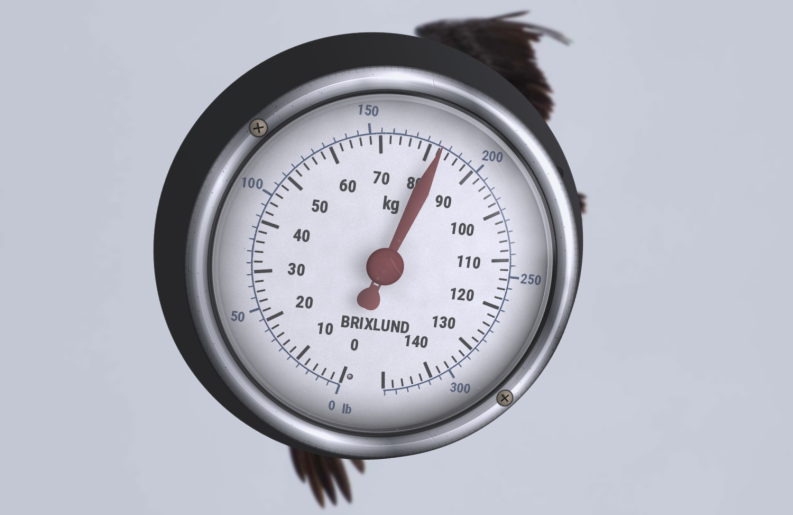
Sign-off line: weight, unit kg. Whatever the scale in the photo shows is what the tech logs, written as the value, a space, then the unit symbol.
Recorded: 82 kg
